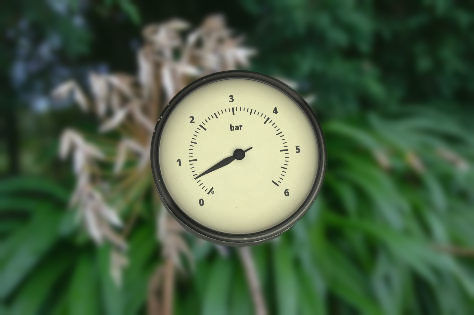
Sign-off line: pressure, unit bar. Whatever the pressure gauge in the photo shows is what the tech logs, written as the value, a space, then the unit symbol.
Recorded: 0.5 bar
